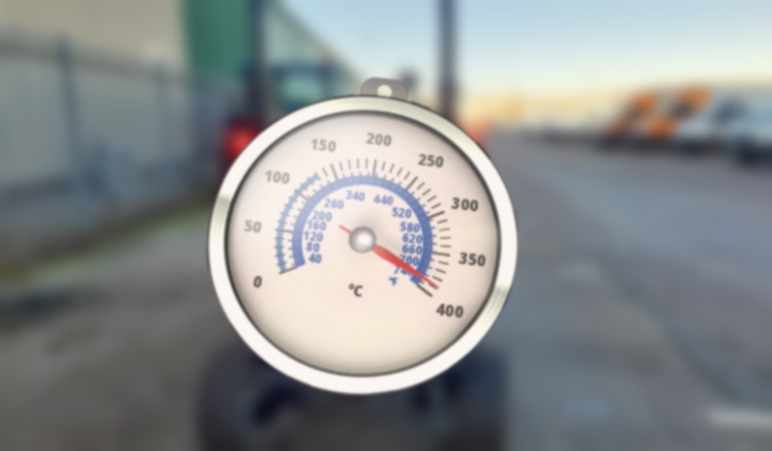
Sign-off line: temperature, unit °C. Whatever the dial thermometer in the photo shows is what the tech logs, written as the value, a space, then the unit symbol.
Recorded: 390 °C
